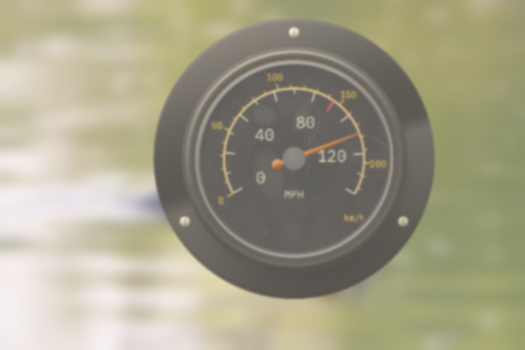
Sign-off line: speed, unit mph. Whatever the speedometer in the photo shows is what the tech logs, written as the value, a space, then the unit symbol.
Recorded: 110 mph
